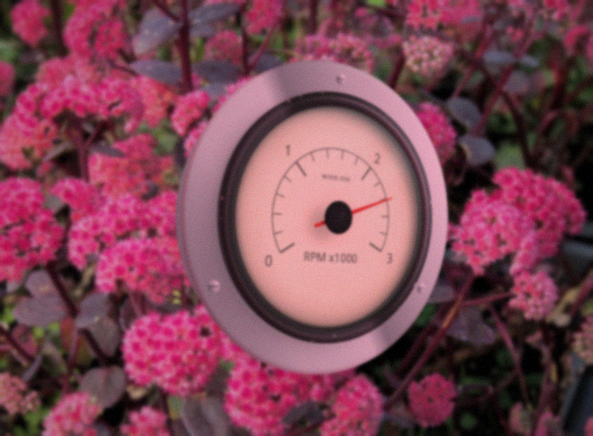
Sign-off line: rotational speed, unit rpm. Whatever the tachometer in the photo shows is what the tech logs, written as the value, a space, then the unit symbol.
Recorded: 2400 rpm
